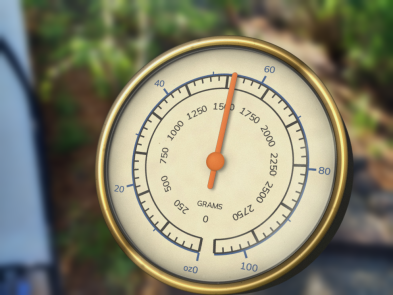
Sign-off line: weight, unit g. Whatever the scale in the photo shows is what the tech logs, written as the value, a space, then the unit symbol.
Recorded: 1550 g
